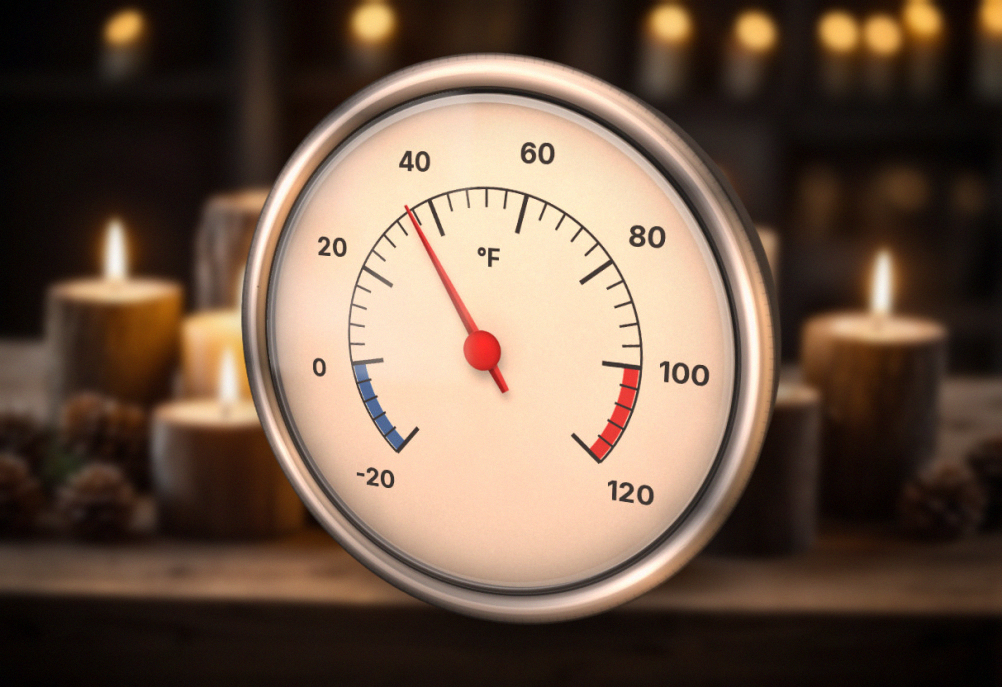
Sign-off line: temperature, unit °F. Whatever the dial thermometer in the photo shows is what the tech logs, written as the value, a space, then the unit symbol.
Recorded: 36 °F
